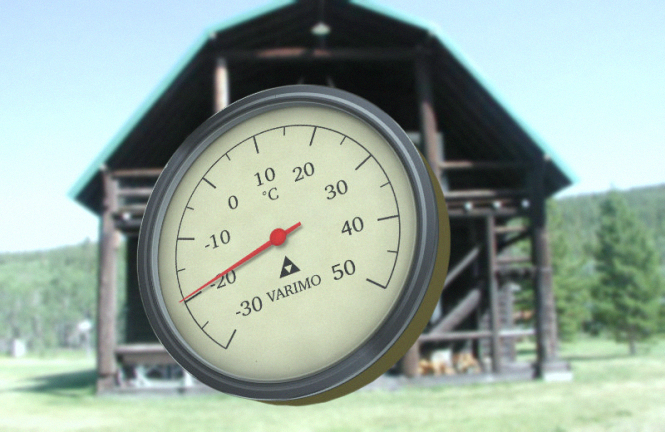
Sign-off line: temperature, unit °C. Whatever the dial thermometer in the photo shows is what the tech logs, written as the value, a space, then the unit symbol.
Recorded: -20 °C
